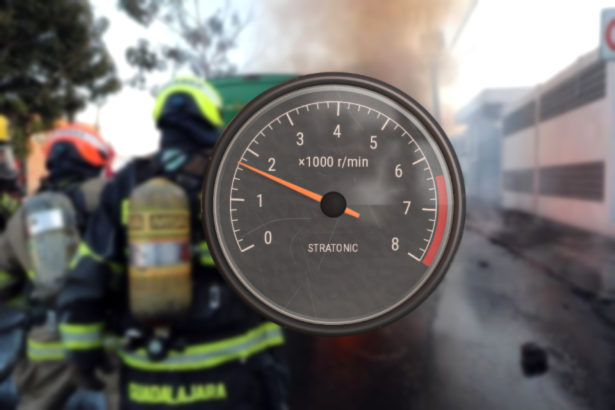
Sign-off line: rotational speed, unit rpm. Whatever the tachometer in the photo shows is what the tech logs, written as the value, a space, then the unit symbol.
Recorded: 1700 rpm
